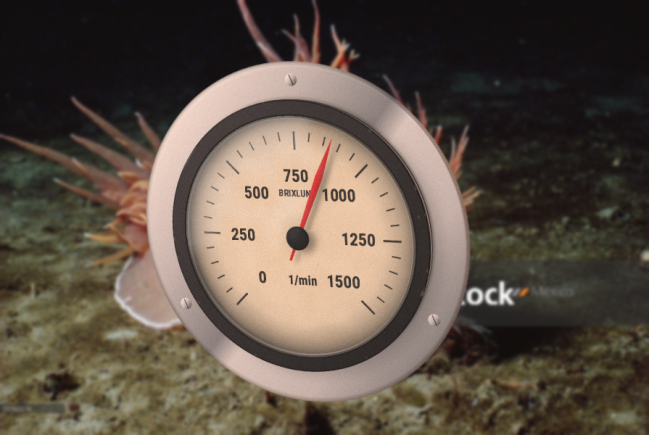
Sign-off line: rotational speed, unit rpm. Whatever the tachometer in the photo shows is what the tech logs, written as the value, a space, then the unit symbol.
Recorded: 875 rpm
